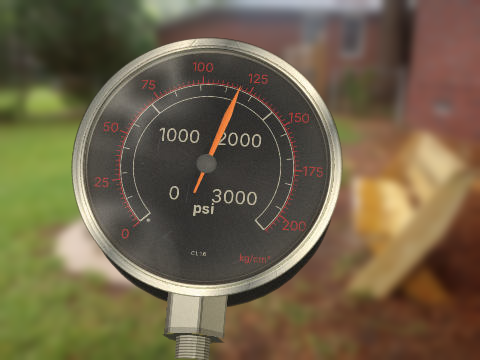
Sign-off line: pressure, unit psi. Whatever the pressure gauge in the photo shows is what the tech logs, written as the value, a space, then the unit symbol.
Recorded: 1700 psi
